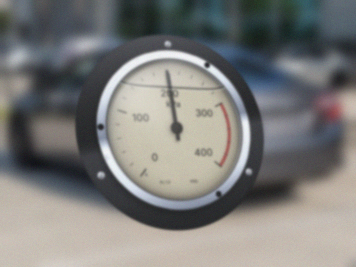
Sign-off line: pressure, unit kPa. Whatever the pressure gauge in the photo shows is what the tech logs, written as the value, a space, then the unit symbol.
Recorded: 200 kPa
